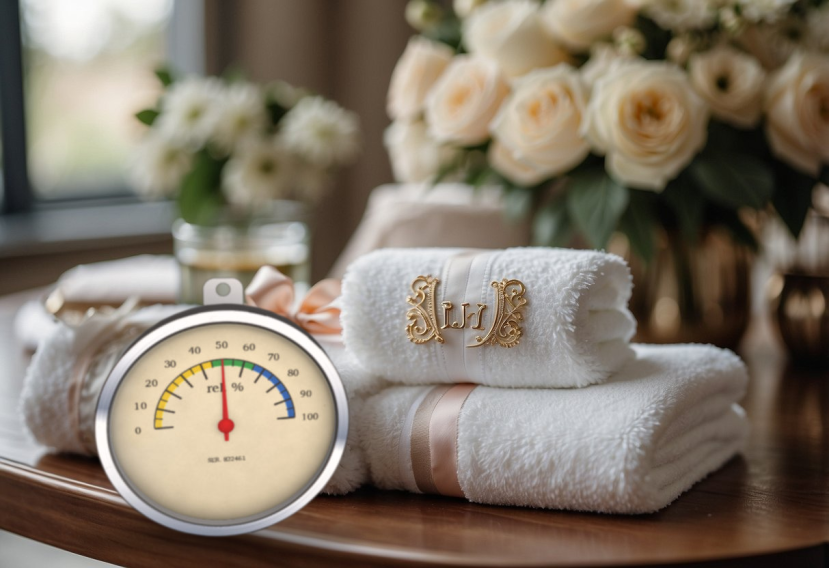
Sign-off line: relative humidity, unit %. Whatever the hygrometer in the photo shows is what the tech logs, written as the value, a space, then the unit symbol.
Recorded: 50 %
